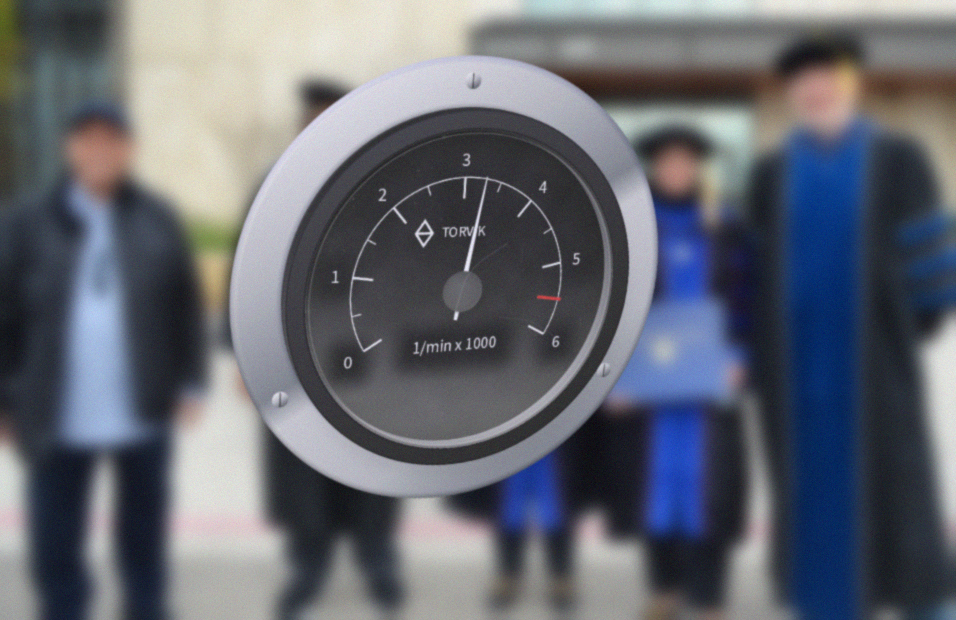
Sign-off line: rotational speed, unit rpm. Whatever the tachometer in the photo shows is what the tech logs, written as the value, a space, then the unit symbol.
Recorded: 3250 rpm
